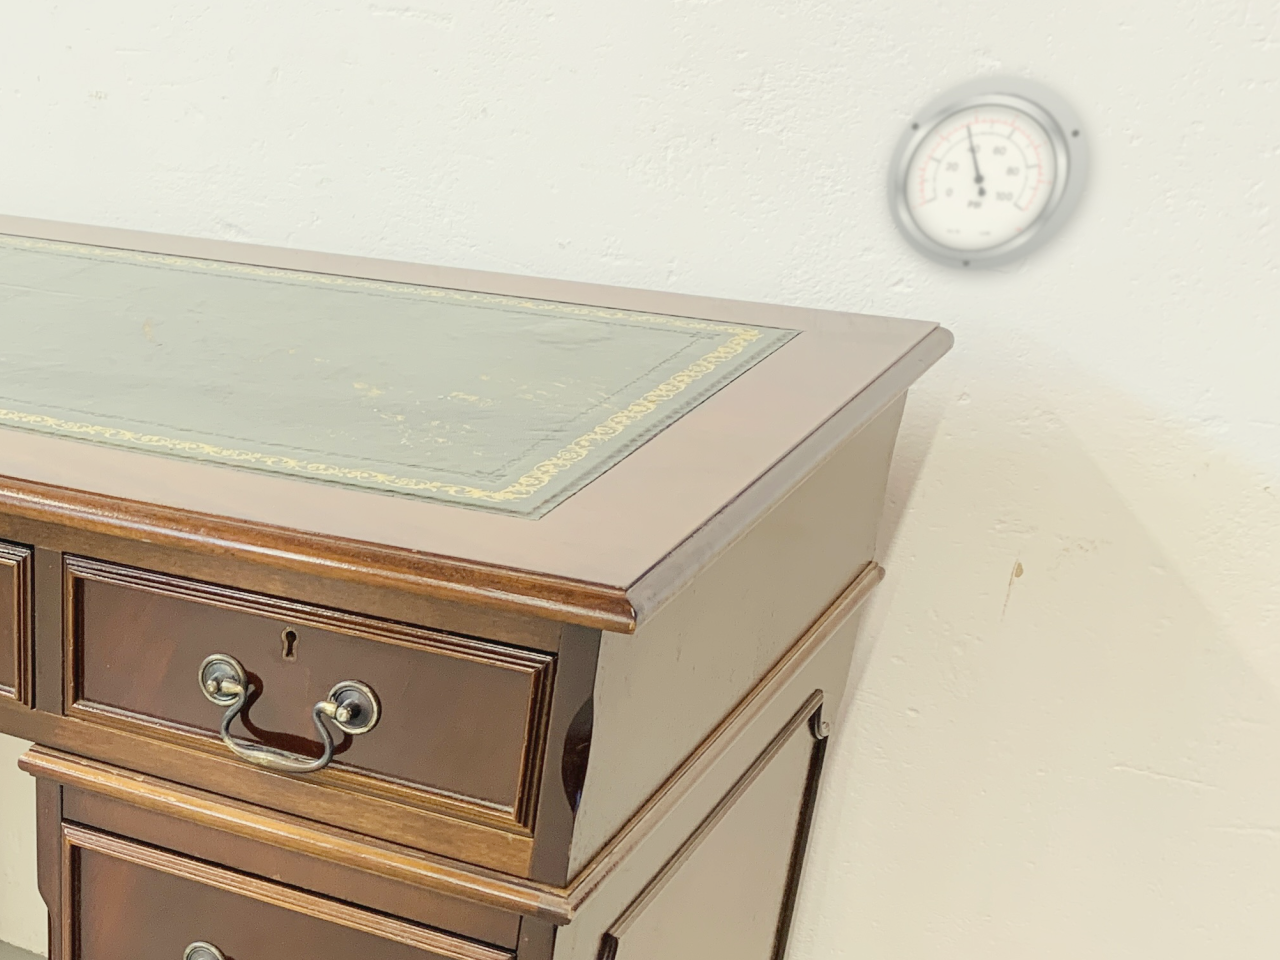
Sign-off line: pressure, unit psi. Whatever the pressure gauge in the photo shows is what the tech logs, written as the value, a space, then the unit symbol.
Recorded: 40 psi
